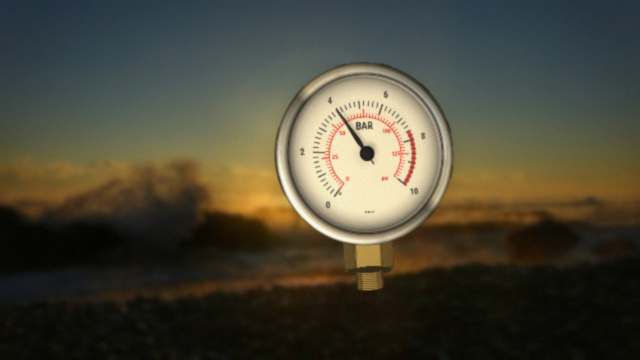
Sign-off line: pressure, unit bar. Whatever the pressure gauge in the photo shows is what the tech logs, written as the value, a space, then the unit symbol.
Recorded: 4 bar
